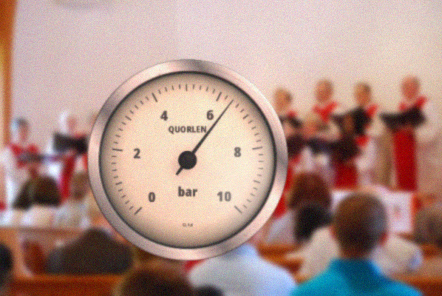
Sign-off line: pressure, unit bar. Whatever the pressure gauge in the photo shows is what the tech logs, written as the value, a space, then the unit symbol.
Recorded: 6.4 bar
